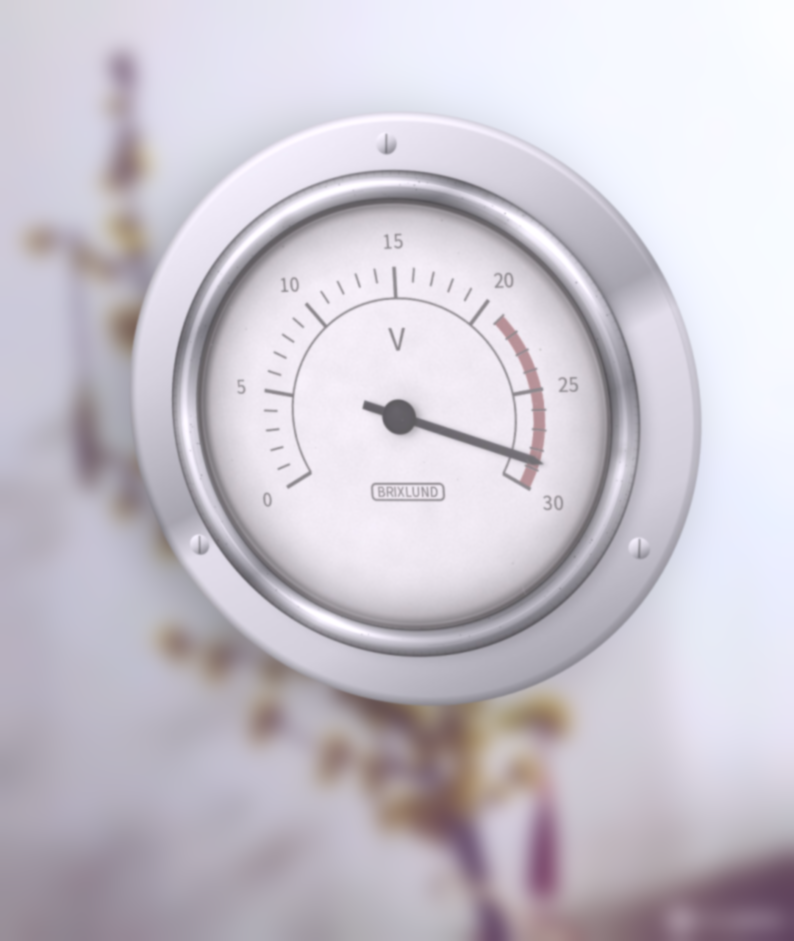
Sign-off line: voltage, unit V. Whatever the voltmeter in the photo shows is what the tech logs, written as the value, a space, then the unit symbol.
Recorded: 28.5 V
